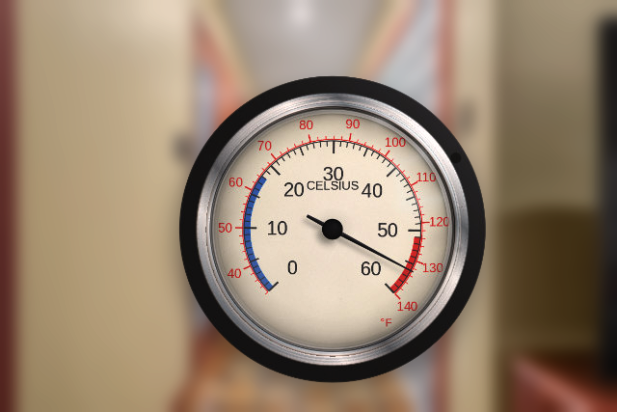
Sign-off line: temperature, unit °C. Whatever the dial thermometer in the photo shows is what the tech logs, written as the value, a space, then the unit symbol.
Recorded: 56 °C
